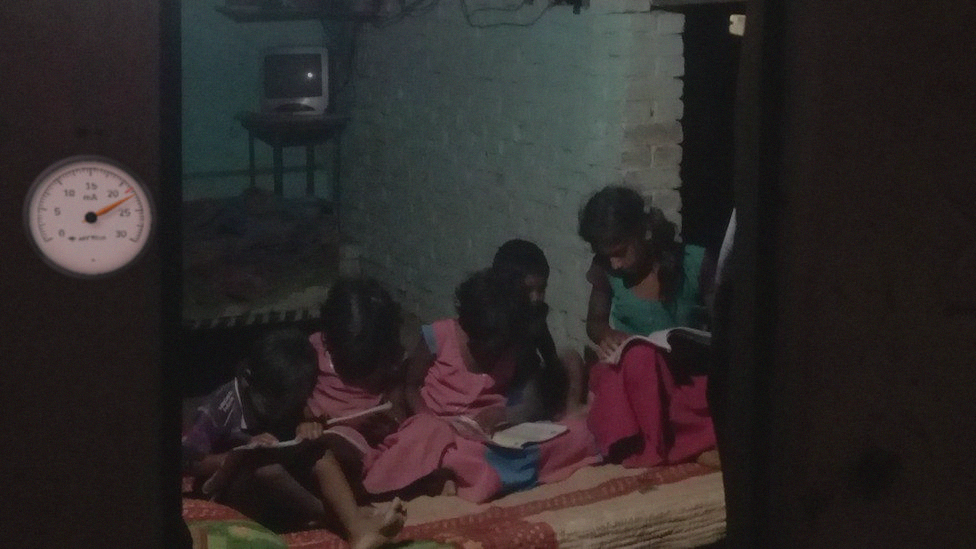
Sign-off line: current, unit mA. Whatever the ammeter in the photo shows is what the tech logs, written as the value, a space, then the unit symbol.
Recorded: 22.5 mA
